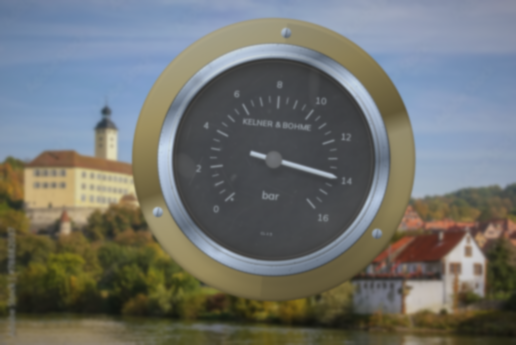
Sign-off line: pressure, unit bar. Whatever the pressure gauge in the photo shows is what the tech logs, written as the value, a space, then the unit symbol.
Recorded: 14 bar
